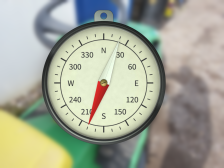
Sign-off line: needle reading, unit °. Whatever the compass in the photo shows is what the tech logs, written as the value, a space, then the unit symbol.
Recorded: 200 °
